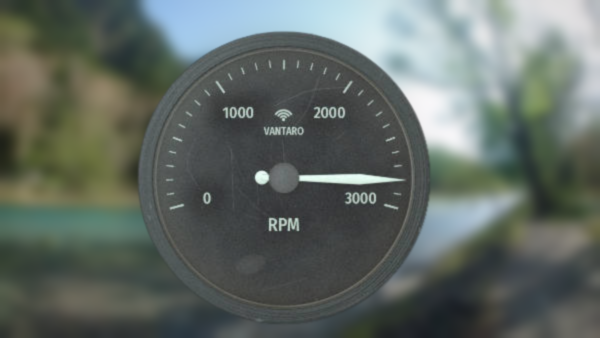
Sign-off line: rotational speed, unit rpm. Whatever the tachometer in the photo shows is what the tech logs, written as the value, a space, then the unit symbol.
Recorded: 2800 rpm
